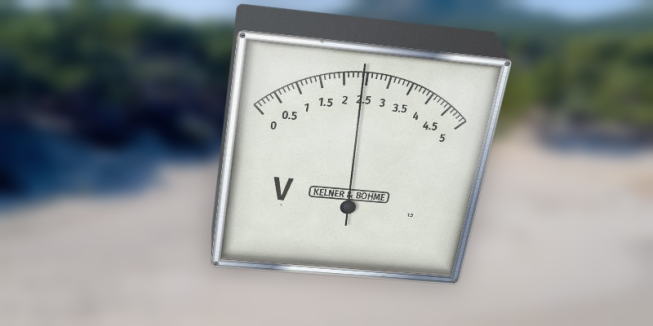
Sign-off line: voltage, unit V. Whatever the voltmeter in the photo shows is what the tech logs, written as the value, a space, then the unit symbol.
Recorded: 2.4 V
